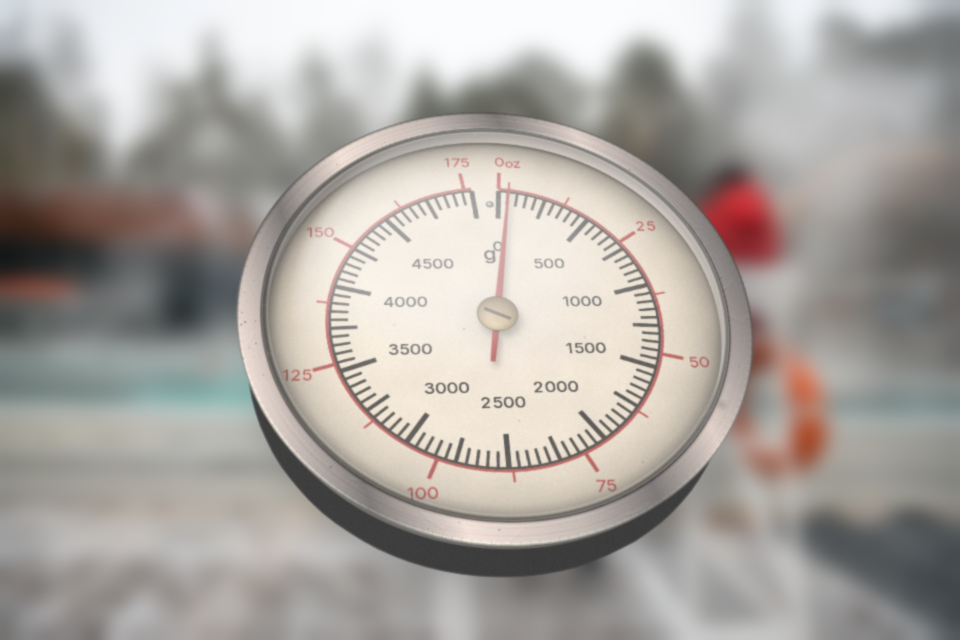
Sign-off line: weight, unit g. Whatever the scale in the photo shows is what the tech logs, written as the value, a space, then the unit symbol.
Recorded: 50 g
